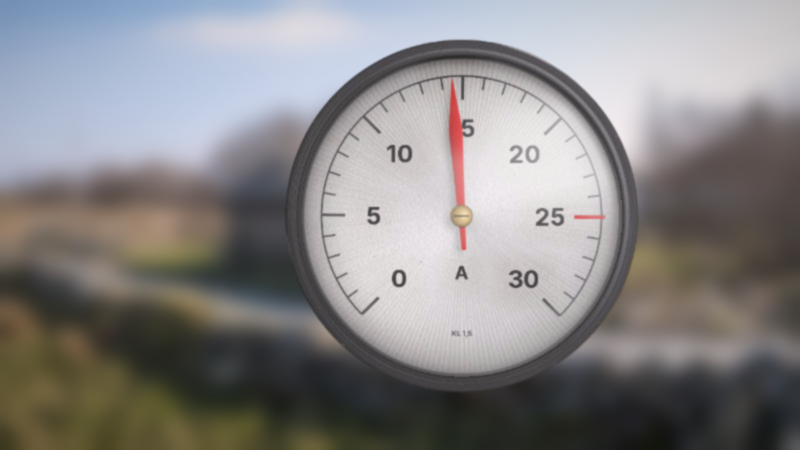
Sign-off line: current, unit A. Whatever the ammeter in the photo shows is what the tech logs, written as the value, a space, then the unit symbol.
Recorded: 14.5 A
